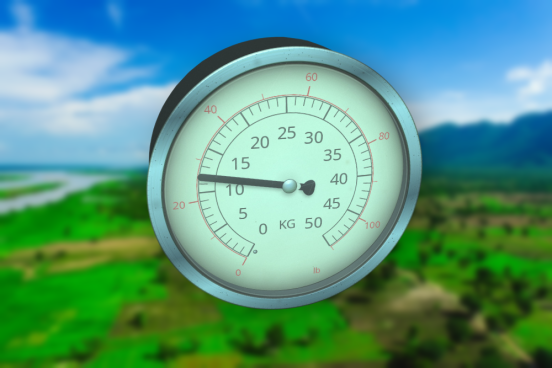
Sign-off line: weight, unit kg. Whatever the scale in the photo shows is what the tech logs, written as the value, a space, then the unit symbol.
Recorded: 12 kg
